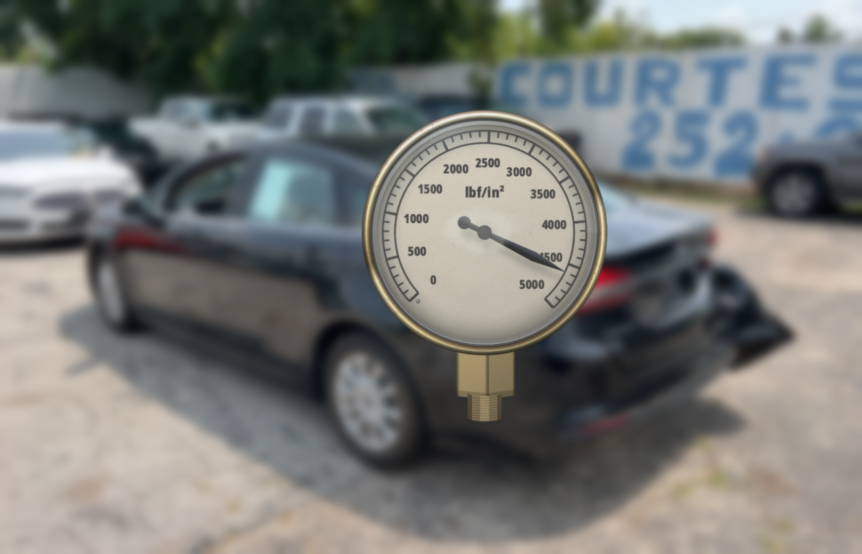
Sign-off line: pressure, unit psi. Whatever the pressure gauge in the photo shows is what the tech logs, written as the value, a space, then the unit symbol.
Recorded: 4600 psi
